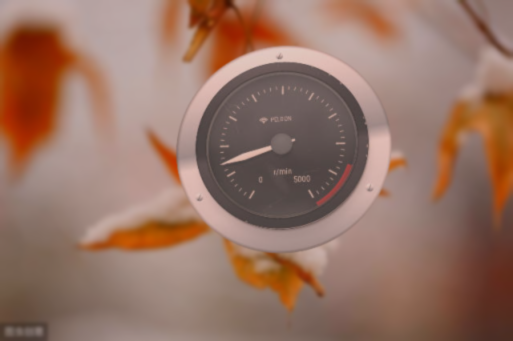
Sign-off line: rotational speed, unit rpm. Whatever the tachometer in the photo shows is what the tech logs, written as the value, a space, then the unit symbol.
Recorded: 700 rpm
